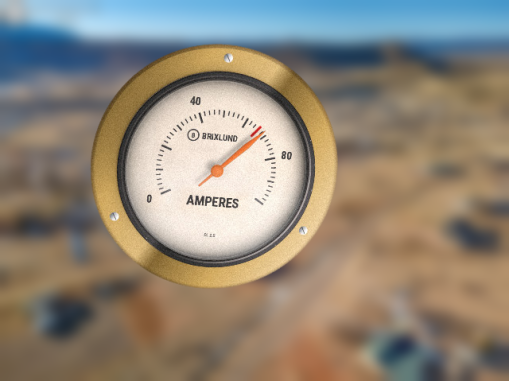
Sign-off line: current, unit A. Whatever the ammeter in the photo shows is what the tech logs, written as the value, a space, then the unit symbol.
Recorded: 68 A
